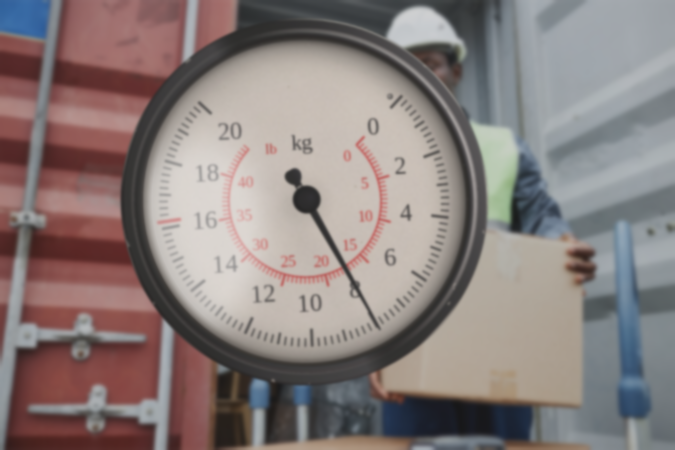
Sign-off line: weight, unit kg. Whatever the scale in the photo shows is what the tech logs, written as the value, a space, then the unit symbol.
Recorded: 8 kg
